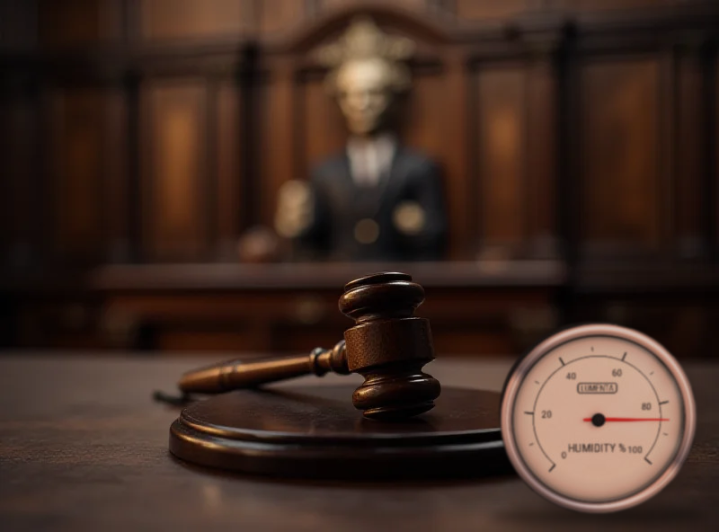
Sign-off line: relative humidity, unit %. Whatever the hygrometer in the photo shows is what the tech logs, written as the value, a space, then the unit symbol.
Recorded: 85 %
